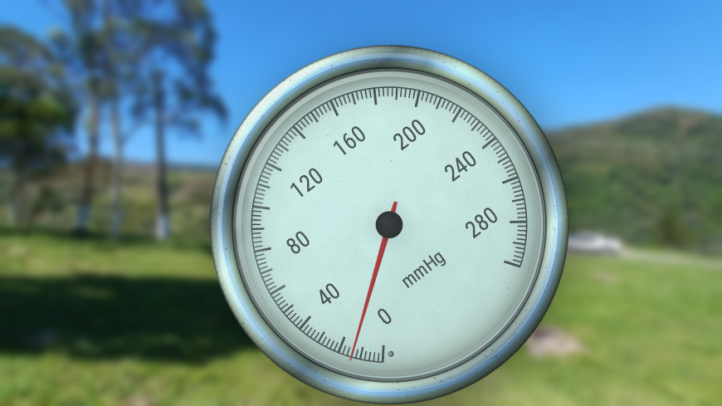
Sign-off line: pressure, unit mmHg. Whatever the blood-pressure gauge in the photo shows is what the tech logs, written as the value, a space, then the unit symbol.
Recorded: 14 mmHg
